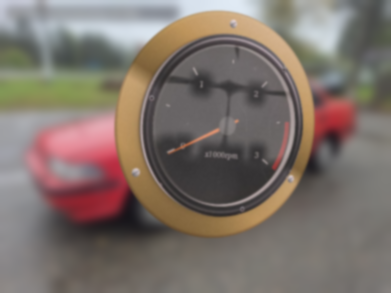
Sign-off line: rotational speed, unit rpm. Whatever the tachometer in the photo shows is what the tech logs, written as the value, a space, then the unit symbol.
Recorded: 0 rpm
